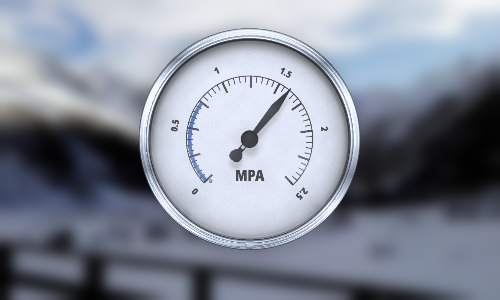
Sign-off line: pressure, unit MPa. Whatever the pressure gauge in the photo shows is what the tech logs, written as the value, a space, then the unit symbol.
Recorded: 1.6 MPa
